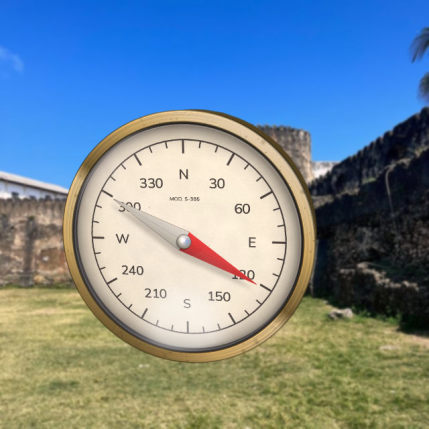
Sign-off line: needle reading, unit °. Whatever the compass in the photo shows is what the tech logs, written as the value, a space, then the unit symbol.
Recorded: 120 °
